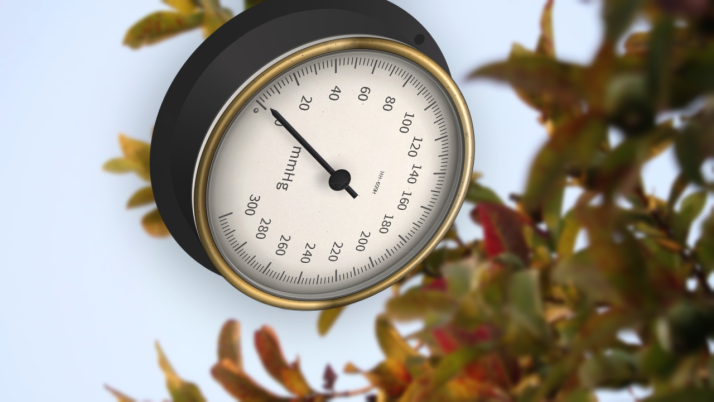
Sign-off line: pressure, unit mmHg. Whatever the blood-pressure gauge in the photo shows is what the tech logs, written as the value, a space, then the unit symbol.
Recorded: 2 mmHg
